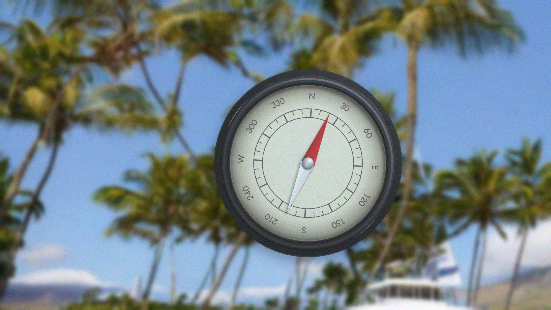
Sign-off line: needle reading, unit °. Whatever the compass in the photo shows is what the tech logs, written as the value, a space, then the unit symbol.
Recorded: 20 °
